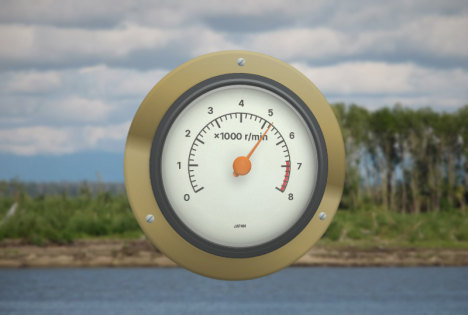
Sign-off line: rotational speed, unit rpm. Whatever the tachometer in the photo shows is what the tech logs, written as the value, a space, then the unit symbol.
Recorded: 5200 rpm
